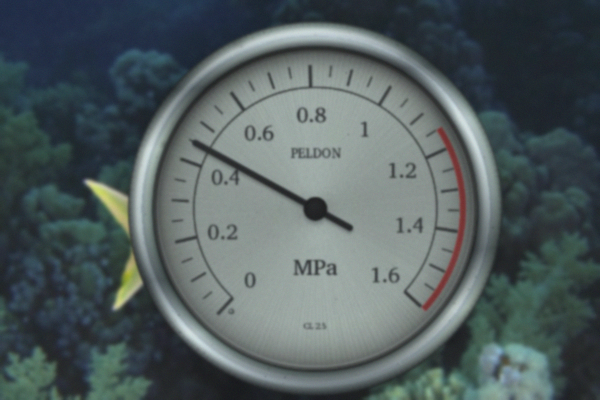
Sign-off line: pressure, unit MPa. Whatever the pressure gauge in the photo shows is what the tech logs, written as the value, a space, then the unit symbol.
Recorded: 0.45 MPa
